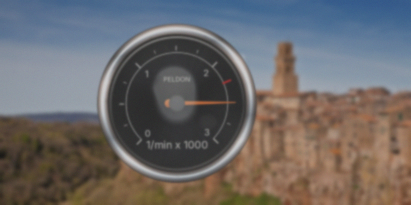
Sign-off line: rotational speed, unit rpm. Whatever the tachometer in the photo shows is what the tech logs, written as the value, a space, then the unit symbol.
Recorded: 2500 rpm
